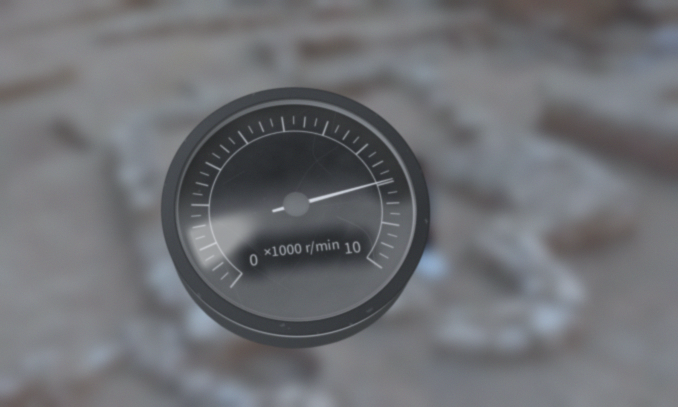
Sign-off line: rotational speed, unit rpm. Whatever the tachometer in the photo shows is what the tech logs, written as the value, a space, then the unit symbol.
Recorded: 8000 rpm
